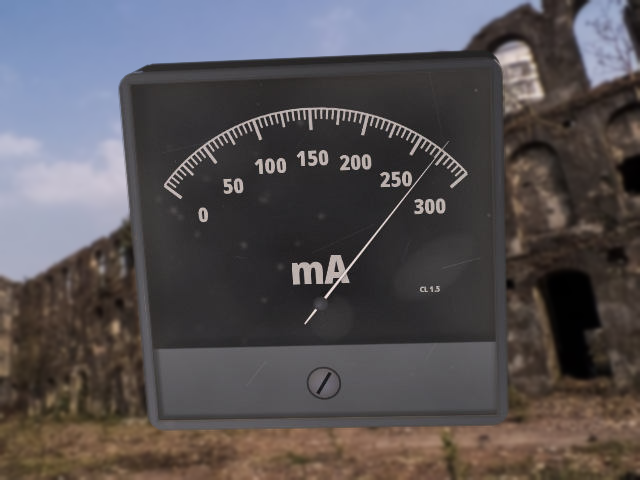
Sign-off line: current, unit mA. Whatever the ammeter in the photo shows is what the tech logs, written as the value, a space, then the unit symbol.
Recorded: 270 mA
